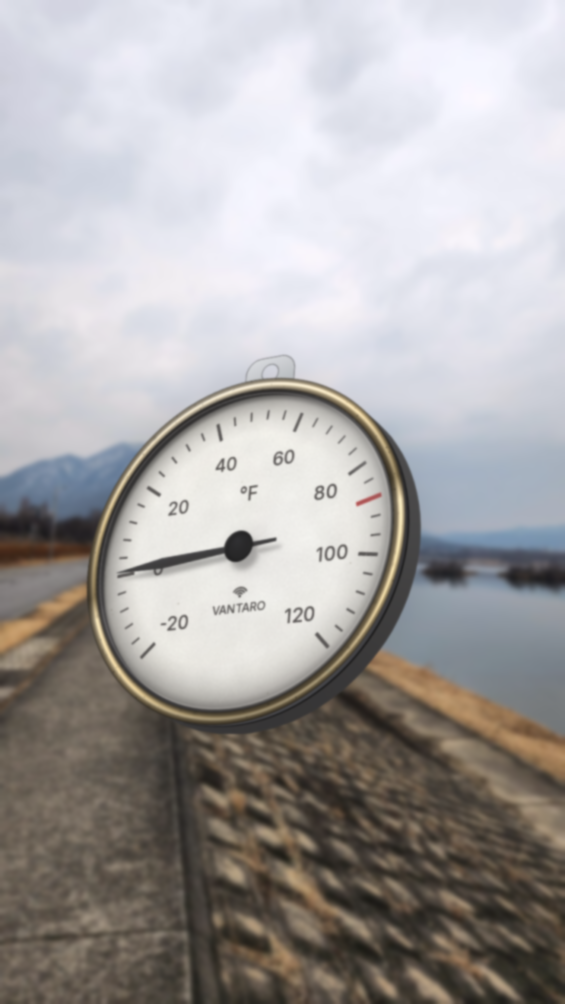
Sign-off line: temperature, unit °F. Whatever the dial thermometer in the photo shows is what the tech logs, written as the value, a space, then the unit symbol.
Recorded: 0 °F
